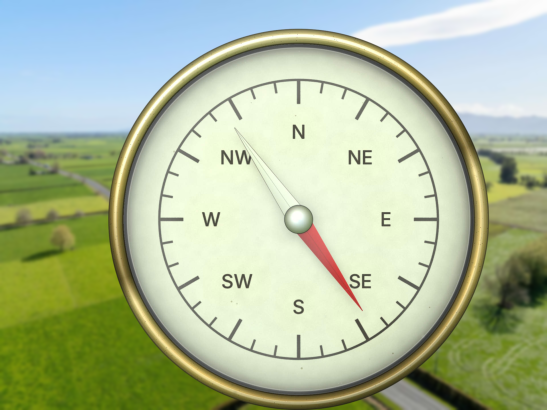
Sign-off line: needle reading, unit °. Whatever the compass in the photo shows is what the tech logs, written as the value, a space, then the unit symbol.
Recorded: 145 °
